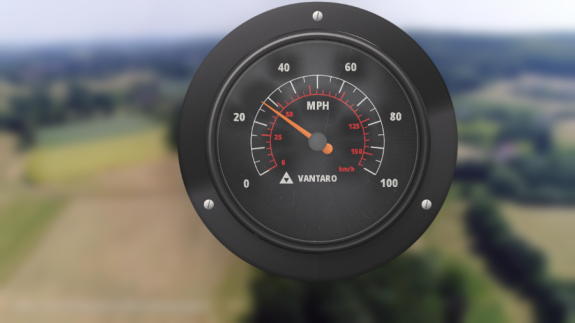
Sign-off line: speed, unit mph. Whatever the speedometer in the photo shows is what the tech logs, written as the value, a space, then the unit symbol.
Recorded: 27.5 mph
